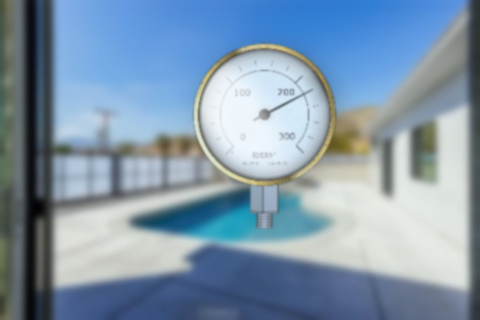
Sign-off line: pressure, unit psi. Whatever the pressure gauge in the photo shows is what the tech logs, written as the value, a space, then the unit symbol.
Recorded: 220 psi
